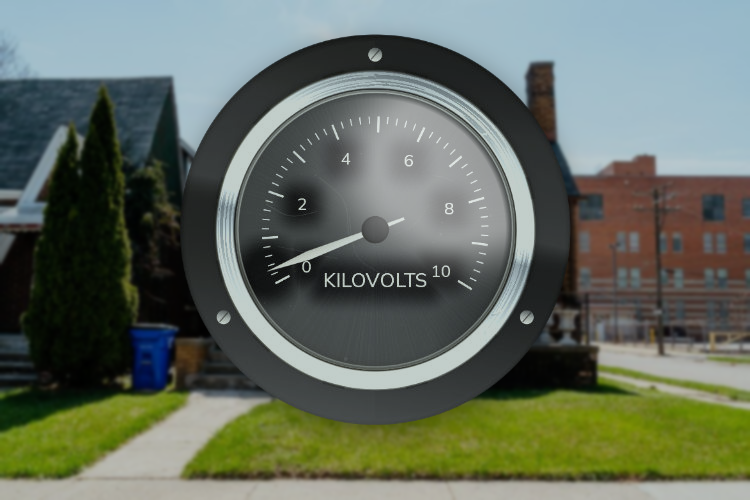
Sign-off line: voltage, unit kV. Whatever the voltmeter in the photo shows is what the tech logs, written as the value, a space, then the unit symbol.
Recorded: 0.3 kV
